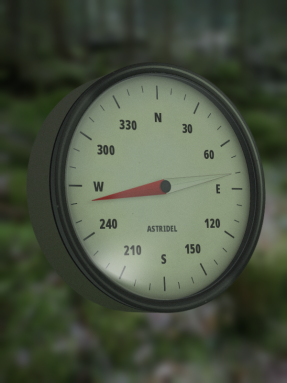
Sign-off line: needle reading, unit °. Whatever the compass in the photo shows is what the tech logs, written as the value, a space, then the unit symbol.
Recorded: 260 °
